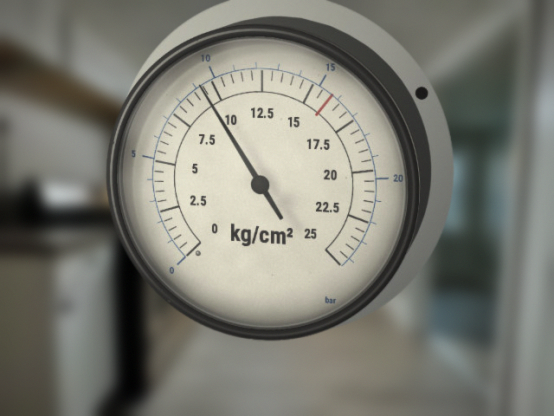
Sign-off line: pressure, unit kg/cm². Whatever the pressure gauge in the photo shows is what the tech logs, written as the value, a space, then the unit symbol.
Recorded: 9.5 kg/cm²
